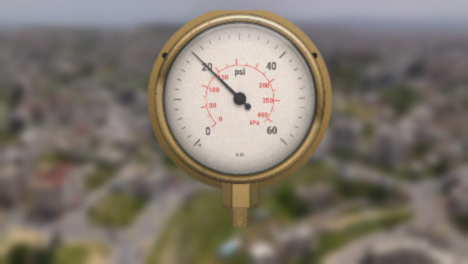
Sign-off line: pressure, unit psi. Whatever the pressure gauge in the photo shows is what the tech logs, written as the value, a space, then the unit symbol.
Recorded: 20 psi
